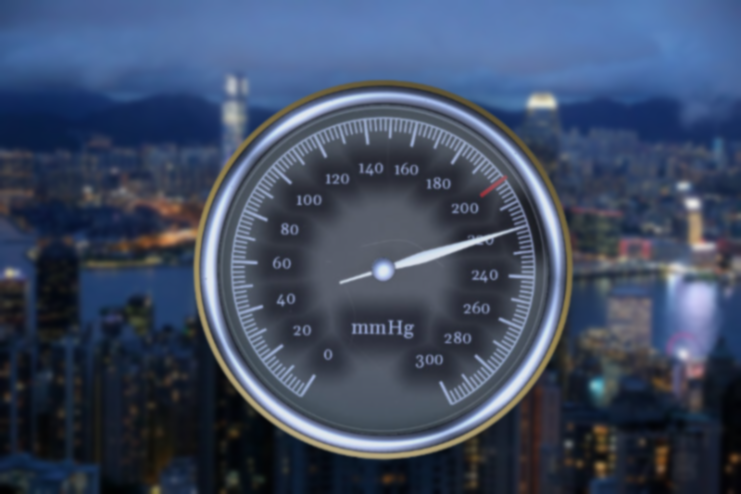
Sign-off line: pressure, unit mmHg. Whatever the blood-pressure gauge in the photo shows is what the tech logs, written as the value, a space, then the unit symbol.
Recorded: 220 mmHg
